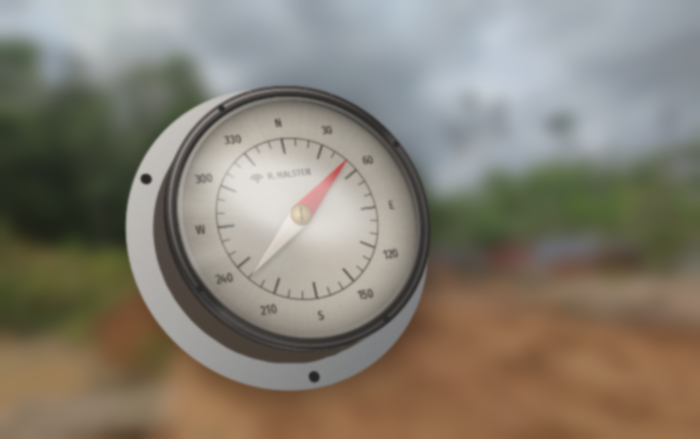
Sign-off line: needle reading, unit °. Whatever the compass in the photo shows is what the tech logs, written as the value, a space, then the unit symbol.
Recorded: 50 °
